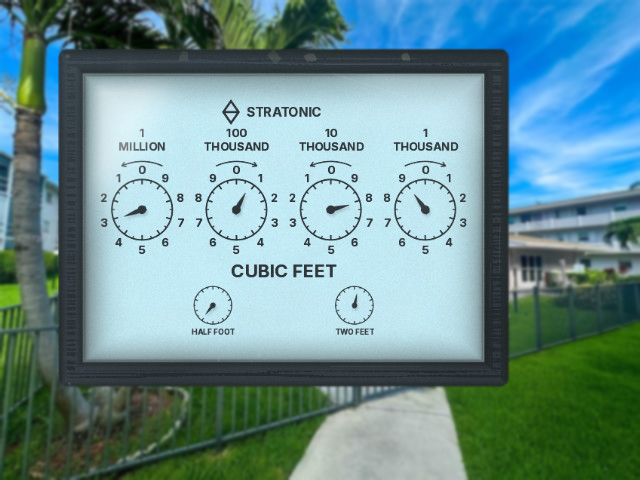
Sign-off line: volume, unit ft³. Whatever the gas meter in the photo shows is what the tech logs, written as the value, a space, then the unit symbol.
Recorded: 307900 ft³
